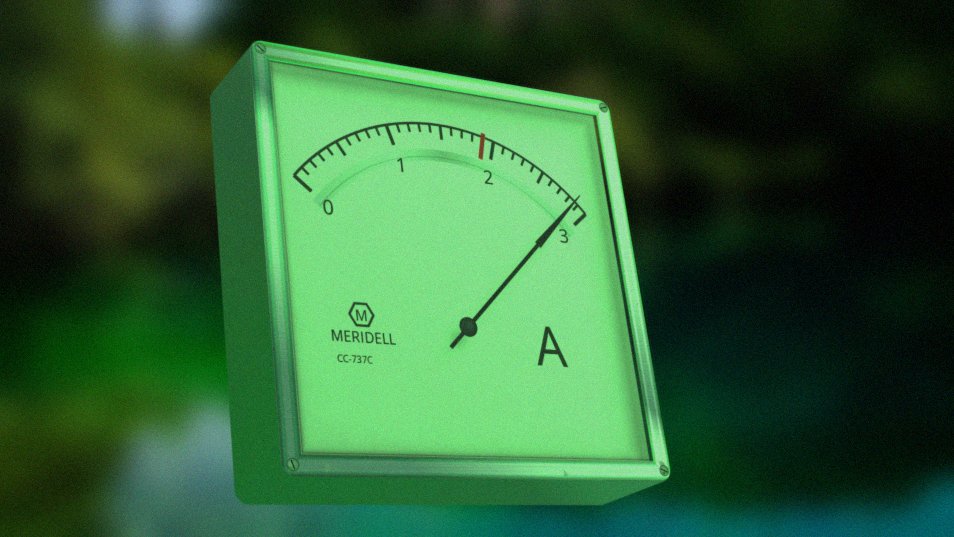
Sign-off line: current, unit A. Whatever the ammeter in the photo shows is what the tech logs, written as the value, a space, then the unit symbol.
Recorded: 2.85 A
